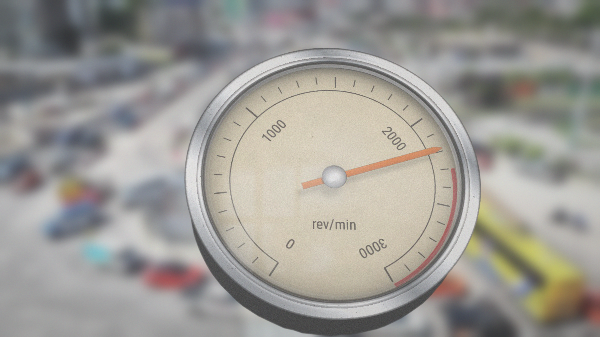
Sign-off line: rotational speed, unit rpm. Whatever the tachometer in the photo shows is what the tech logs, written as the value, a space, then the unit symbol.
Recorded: 2200 rpm
